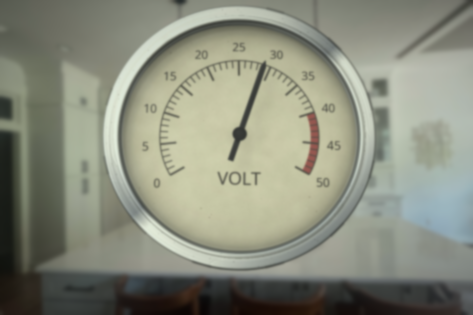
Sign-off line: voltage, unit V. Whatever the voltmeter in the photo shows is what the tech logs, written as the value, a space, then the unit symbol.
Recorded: 29 V
